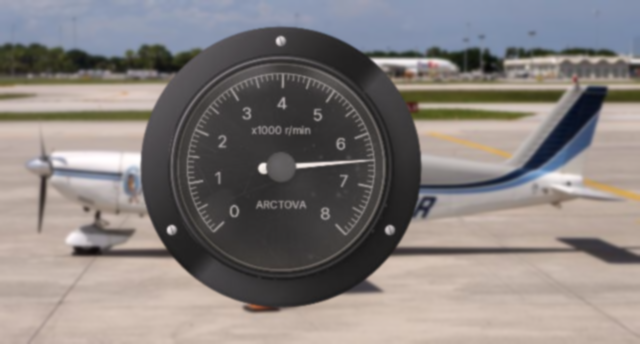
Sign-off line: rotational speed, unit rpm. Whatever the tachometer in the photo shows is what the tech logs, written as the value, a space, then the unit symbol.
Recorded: 6500 rpm
